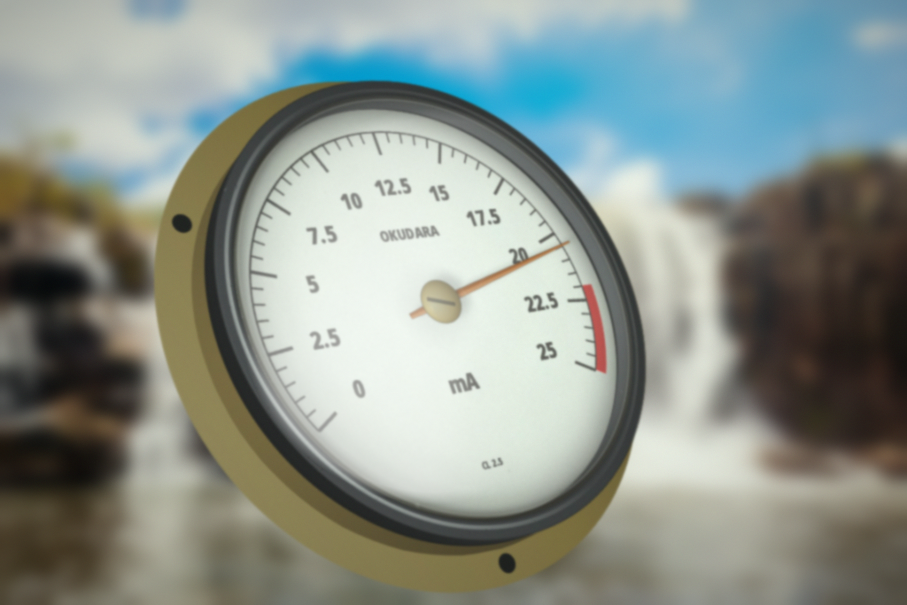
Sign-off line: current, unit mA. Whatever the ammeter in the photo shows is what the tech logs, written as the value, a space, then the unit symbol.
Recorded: 20.5 mA
